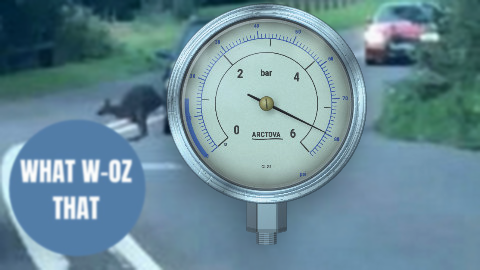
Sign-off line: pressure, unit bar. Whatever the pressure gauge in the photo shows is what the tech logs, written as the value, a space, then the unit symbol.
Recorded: 5.5 bar
